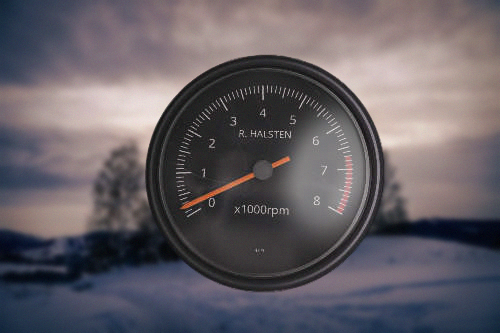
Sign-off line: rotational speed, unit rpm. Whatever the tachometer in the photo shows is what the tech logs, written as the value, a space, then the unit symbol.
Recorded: 200 rpm
